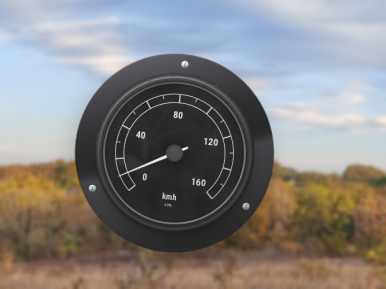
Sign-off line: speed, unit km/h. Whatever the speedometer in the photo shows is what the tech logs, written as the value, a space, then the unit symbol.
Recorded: 10 km/h
